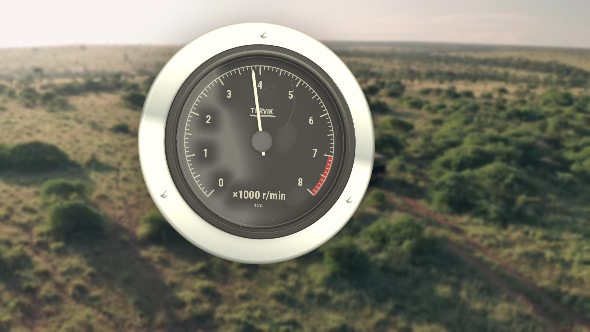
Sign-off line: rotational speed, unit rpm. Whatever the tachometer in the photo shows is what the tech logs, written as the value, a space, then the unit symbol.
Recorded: 3800 rpm
